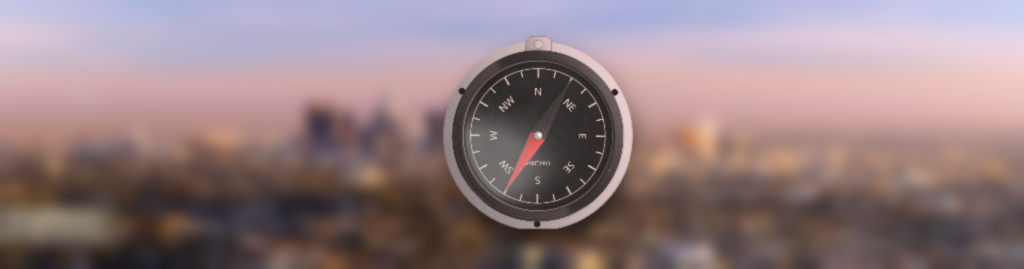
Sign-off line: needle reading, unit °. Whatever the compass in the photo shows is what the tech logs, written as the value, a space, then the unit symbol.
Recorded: 210 °
